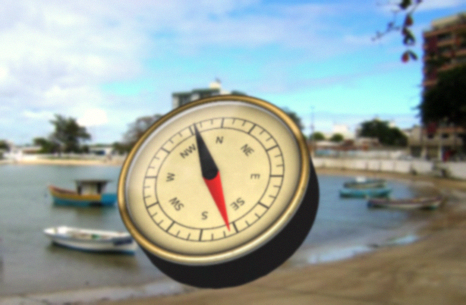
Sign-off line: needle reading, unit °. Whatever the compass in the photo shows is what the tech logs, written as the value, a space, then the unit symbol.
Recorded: 155 °
